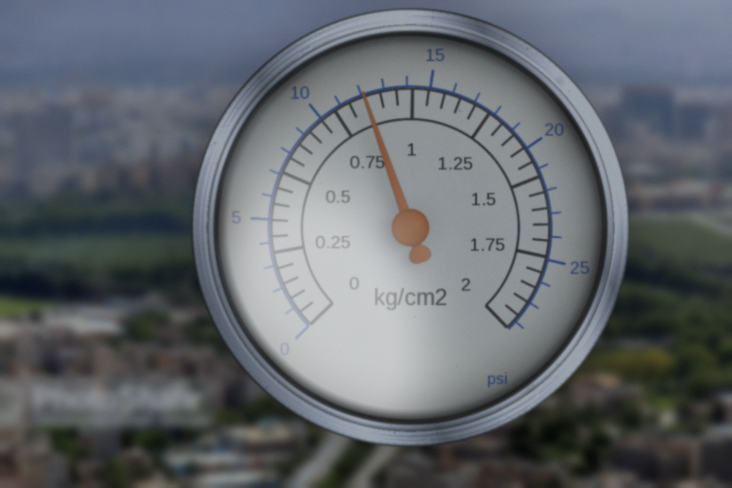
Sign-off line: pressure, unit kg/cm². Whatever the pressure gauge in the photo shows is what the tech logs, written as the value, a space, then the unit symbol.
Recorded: 0.85 kg/cm²
